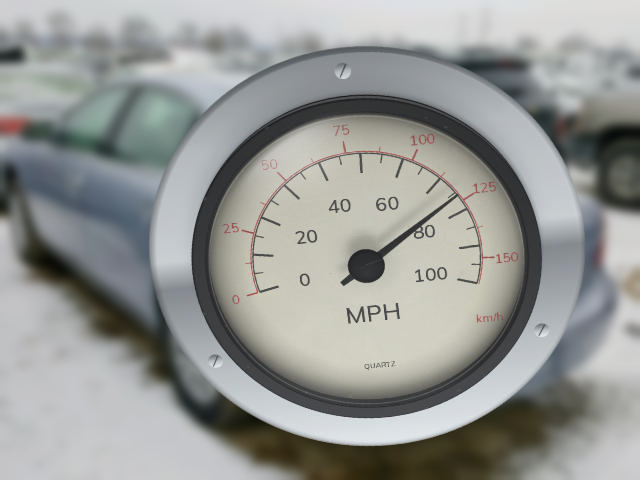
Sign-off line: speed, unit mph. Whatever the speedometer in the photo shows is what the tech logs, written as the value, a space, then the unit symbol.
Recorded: 75 mph
